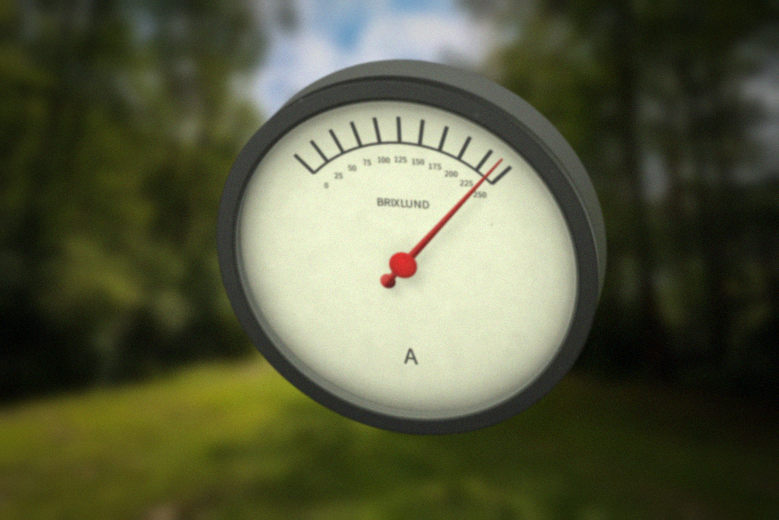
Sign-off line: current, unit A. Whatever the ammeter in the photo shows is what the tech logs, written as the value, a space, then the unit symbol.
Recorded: 237.5 A
